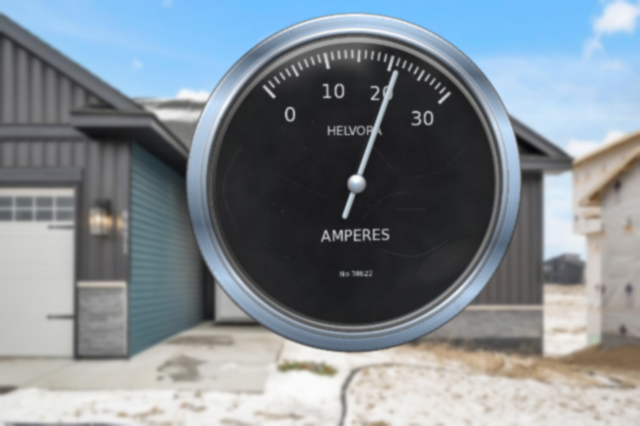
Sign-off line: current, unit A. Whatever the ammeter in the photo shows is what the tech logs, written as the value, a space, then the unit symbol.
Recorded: 21 A
